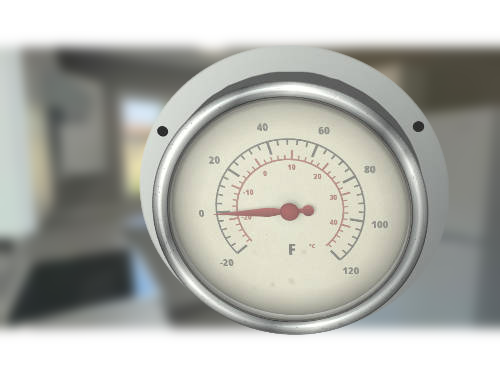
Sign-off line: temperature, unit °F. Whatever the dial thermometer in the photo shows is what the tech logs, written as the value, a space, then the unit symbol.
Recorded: 0 °F
